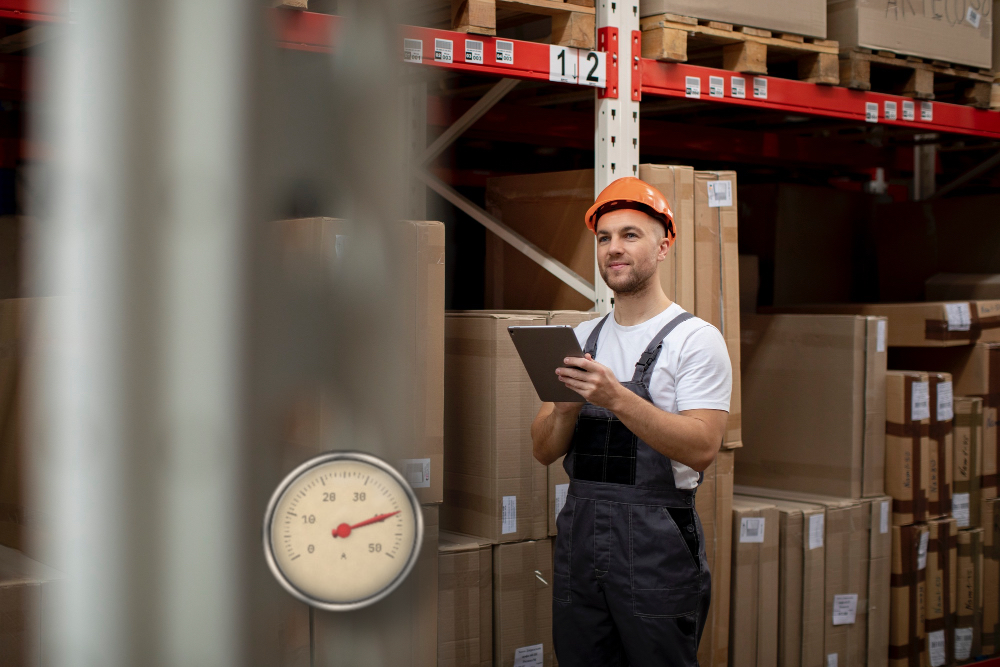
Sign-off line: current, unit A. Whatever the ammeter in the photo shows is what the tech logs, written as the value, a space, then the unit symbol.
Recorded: 40 A
